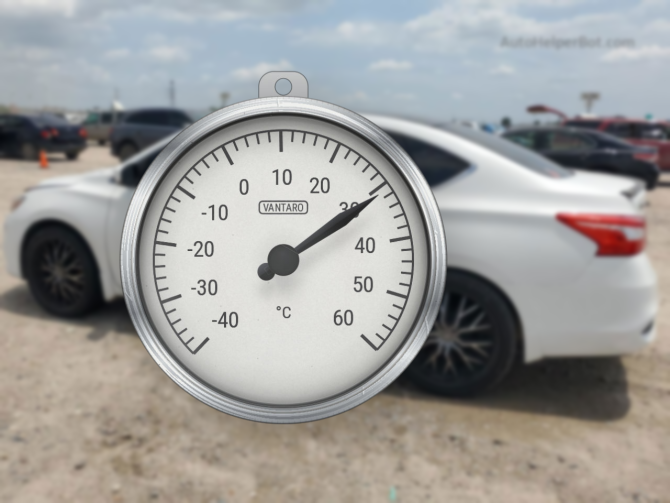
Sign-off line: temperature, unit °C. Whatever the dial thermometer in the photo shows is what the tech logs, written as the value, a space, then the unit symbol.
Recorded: 31 °C
